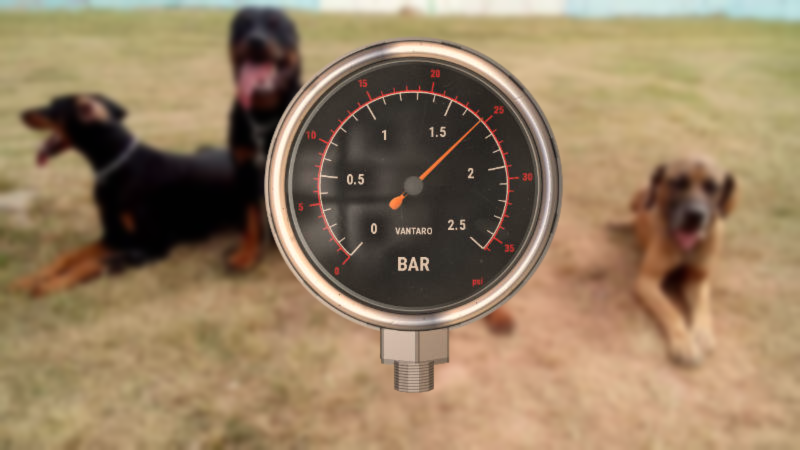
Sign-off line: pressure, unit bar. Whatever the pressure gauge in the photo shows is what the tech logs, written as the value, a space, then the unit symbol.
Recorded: 1.7 bar
